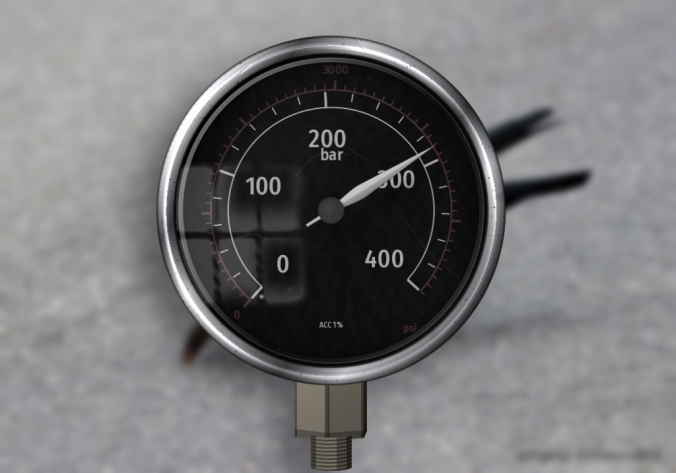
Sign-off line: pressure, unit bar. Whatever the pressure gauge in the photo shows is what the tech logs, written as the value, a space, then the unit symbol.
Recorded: 290 bar
